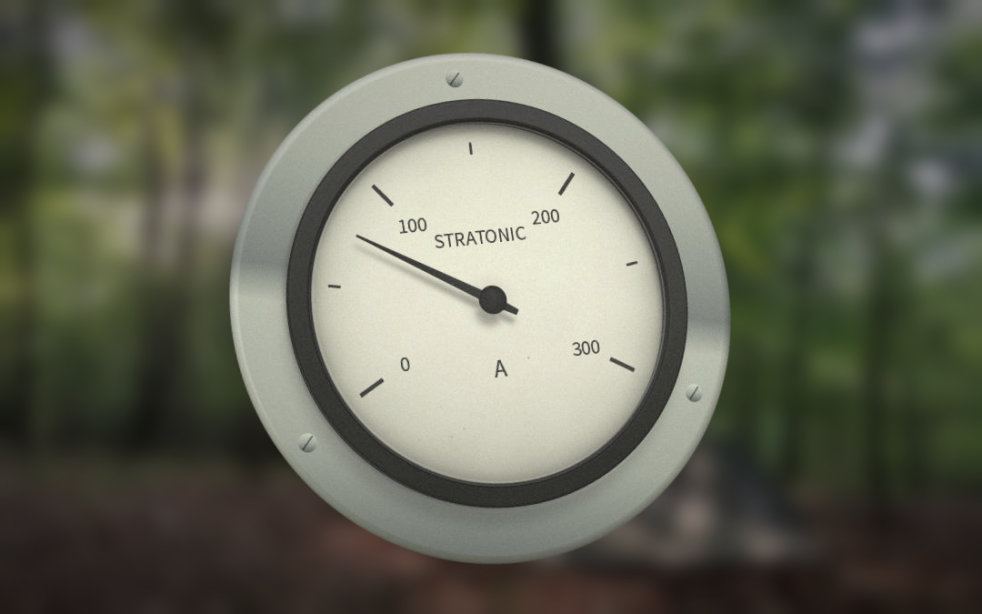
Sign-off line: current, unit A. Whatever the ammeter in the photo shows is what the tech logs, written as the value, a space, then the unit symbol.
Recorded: 75 A
